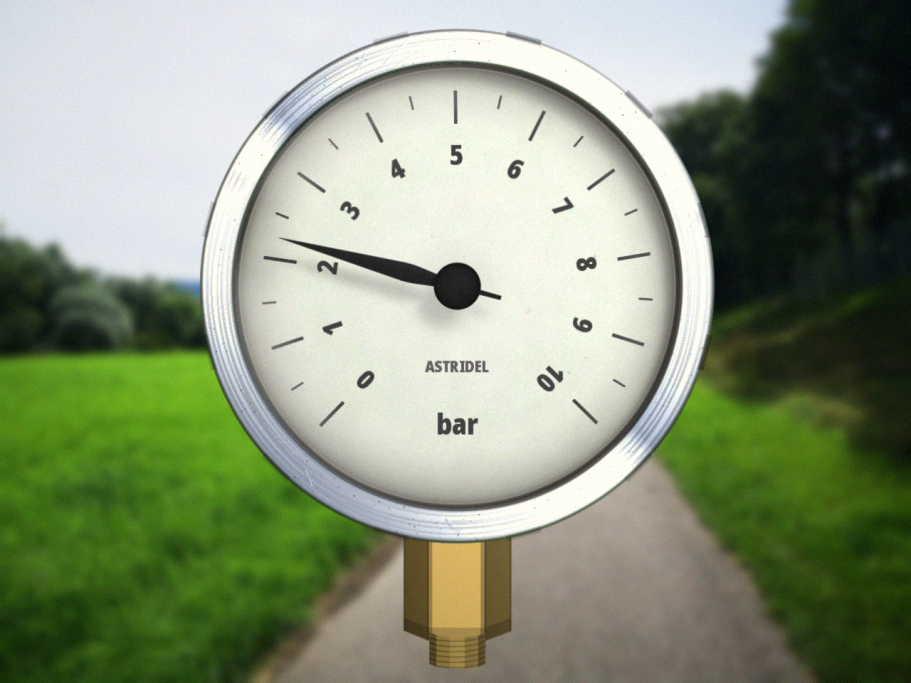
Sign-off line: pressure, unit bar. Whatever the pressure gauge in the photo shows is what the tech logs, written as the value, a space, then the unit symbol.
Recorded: 2.25 bar
